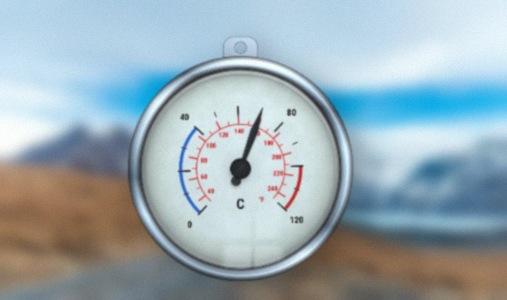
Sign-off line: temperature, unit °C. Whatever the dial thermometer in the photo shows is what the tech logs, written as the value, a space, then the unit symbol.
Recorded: 70 °C
